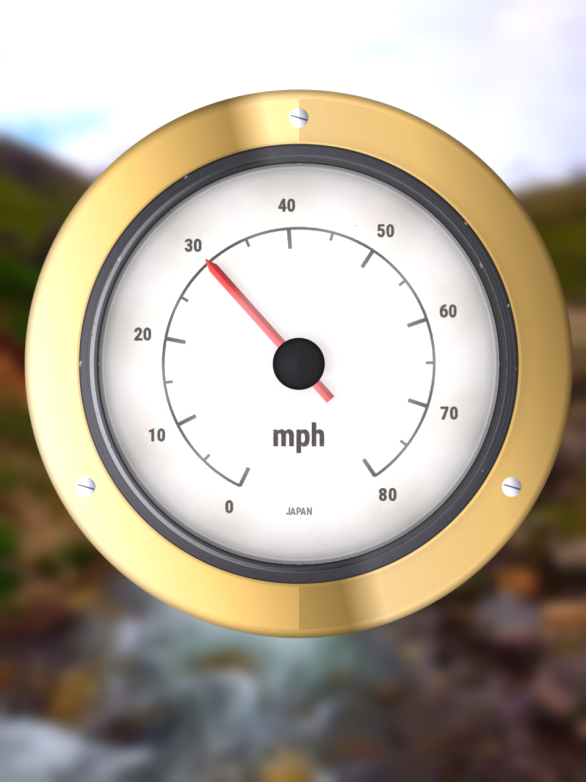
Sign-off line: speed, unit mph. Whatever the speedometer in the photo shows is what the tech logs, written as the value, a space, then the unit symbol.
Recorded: 30 mph
